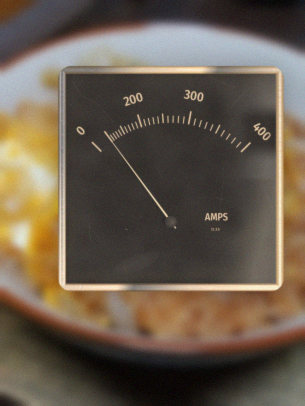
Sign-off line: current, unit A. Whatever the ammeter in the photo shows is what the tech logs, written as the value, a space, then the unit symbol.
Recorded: 100 A
